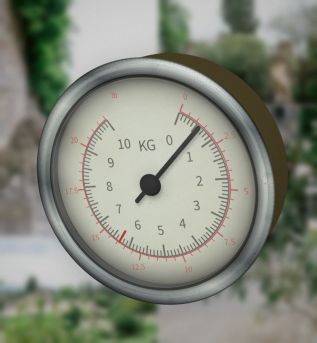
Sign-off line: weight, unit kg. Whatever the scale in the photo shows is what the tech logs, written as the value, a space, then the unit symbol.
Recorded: 0.6 kg
